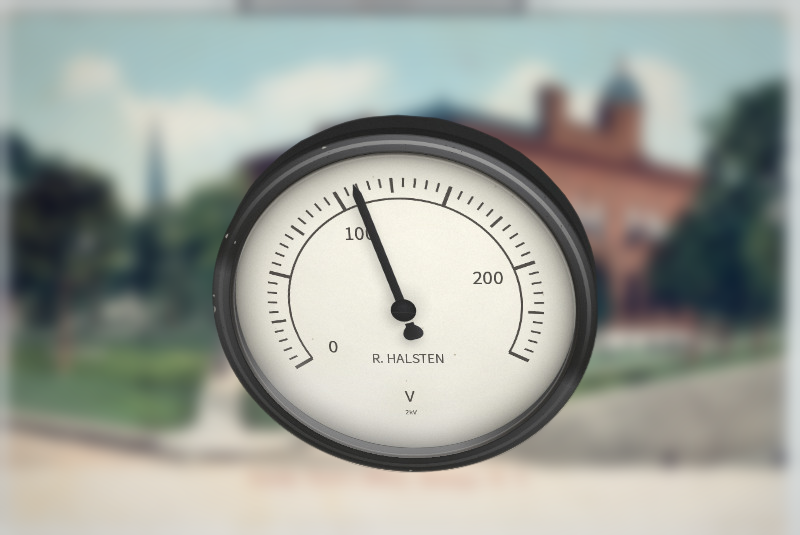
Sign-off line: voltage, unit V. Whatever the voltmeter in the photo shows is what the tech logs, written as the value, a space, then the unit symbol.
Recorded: 110 V
